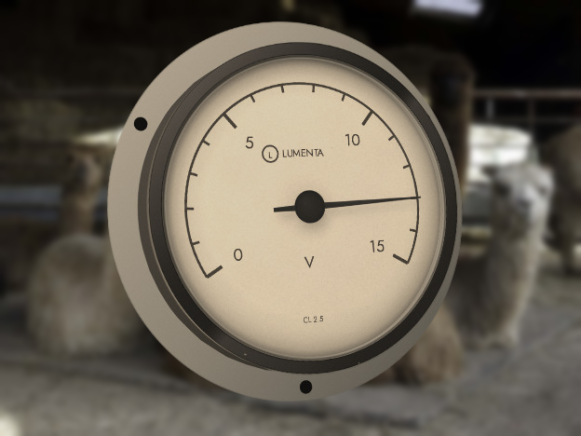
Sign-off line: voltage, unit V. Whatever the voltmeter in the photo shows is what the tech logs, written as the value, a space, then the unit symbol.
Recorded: 13 V
